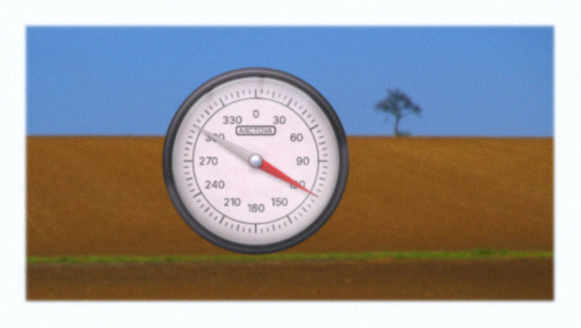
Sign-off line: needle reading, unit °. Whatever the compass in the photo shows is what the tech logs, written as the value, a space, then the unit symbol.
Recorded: 120 °
